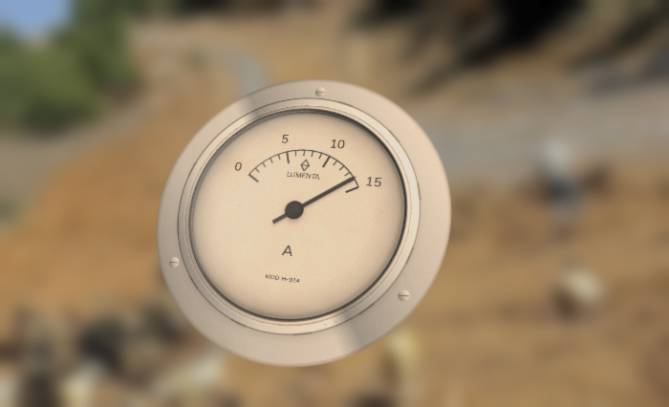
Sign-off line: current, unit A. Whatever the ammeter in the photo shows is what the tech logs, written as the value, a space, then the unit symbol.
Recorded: 14 A
